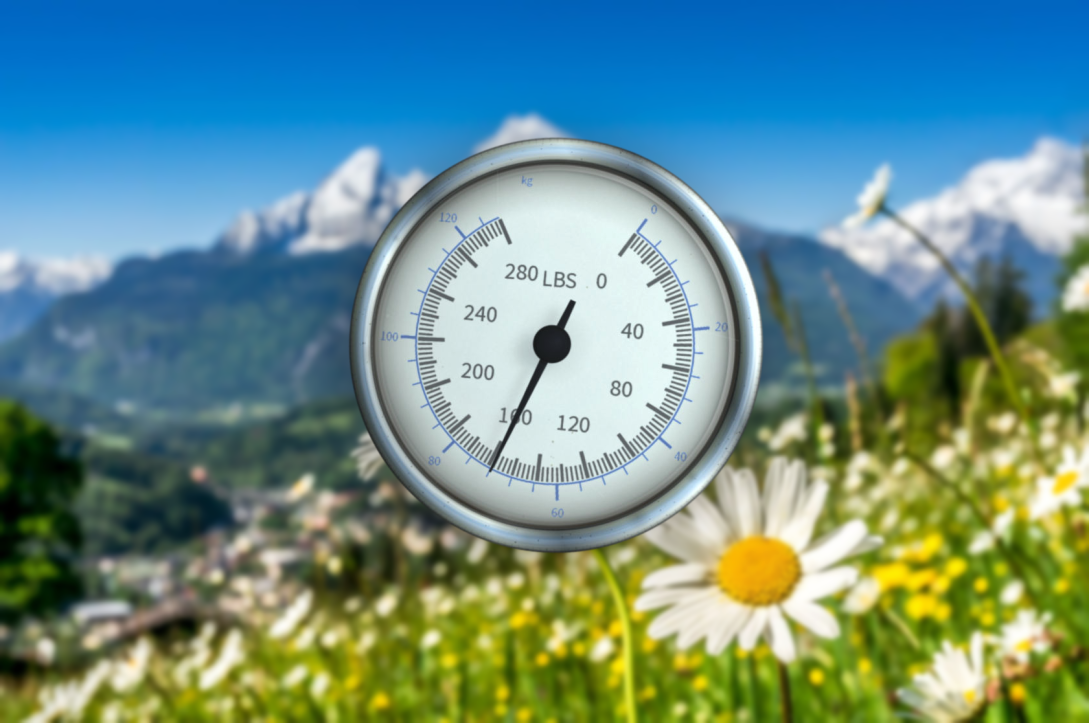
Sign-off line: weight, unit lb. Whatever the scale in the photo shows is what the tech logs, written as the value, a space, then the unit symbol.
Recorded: 158 lb
